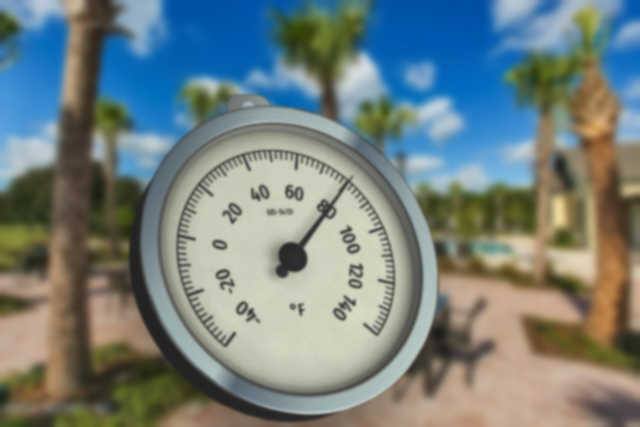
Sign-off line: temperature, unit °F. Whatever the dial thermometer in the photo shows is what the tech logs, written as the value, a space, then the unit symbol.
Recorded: 80 °F
